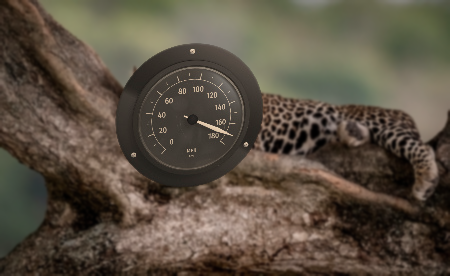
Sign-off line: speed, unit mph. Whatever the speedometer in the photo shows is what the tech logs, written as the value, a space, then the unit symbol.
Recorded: 170 mph
